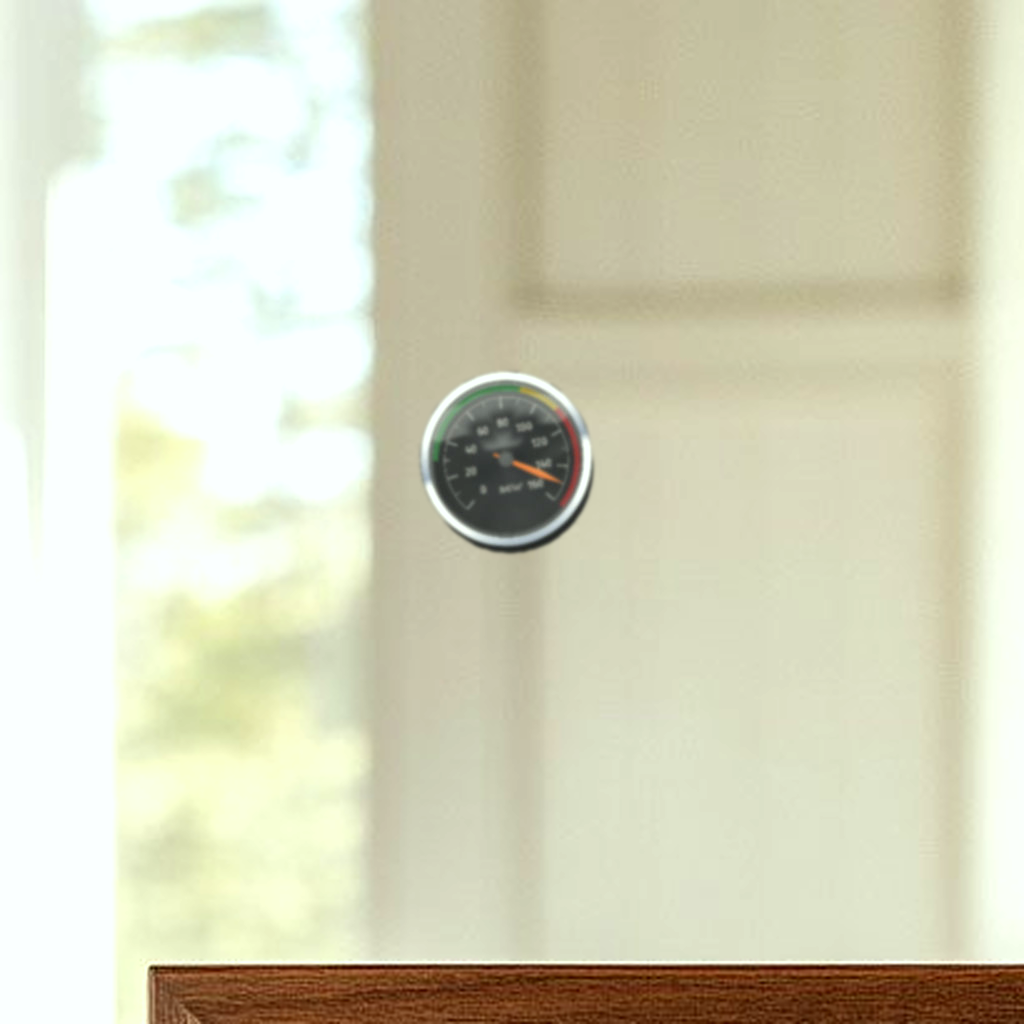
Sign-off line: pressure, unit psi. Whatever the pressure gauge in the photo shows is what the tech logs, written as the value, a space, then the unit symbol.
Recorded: 150 psi
